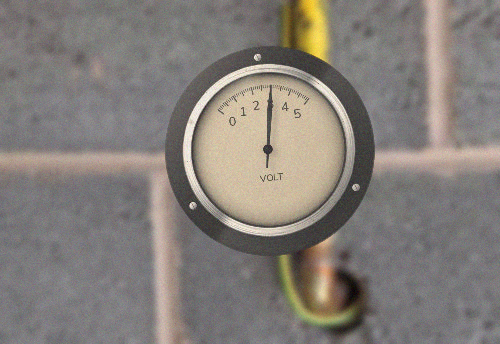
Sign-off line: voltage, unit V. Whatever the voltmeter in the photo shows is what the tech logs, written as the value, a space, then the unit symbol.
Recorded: 3 V
